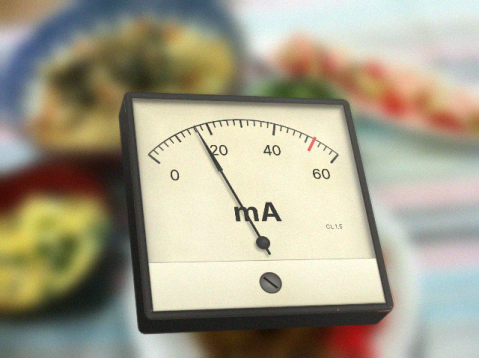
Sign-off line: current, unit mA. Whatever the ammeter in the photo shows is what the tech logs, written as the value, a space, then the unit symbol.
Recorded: 16 mA
